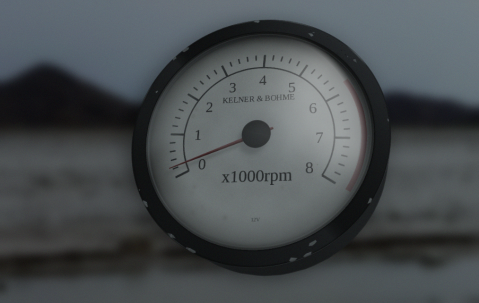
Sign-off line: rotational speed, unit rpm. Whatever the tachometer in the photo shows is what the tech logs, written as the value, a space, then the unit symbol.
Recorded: 200 rpm
